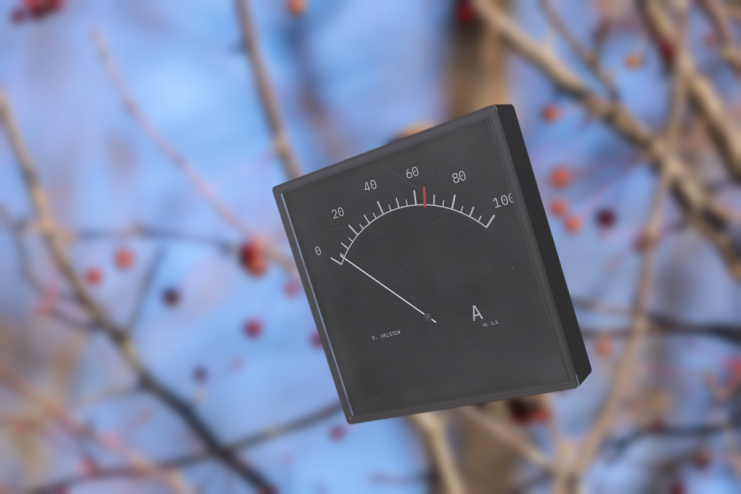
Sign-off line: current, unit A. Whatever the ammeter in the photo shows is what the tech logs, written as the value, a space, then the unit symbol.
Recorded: 5 A
